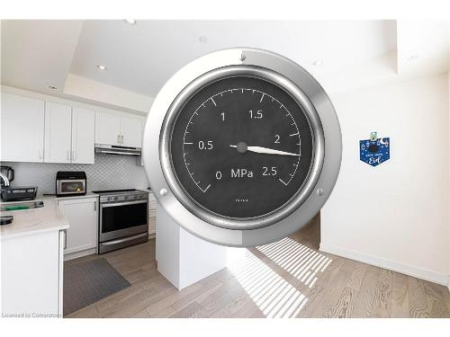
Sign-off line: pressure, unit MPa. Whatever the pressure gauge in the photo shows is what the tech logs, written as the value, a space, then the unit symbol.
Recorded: 2.2 MPa
